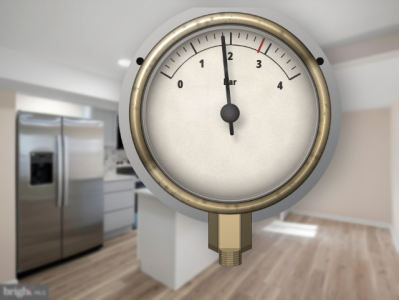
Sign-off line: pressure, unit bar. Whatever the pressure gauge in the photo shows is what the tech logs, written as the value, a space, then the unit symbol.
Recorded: 1.8 bar
